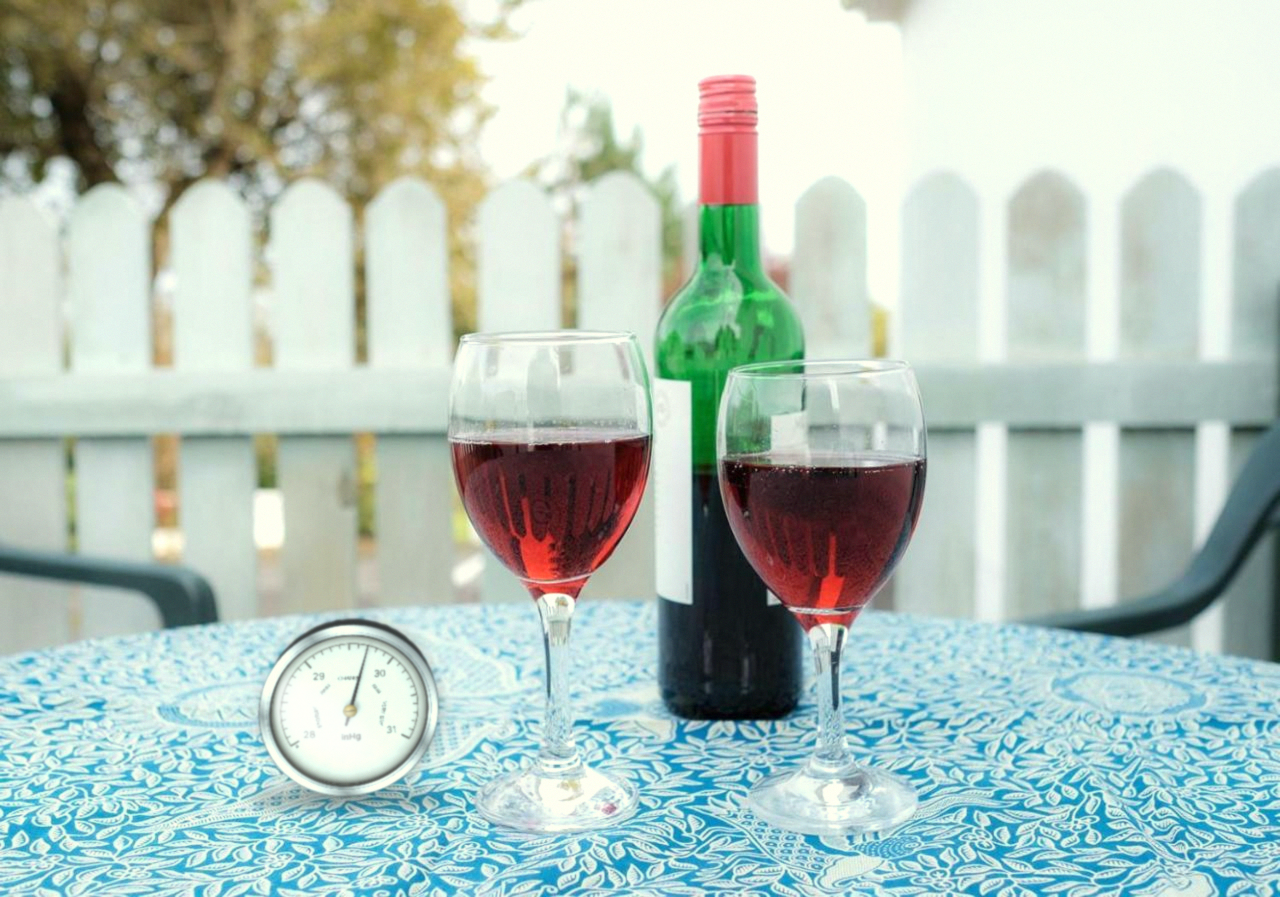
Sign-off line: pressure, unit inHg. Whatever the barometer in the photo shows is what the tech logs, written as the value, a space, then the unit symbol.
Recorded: 29.7 inHg
